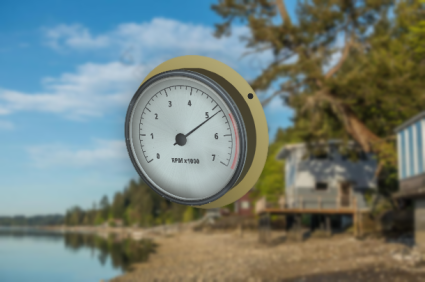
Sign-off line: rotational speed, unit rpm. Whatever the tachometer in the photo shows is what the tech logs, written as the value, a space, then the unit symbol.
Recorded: 5200 rpm
